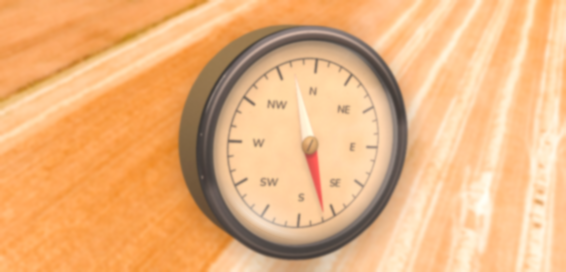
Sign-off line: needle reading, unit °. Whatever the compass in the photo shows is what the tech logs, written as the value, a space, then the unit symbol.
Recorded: 160 °
